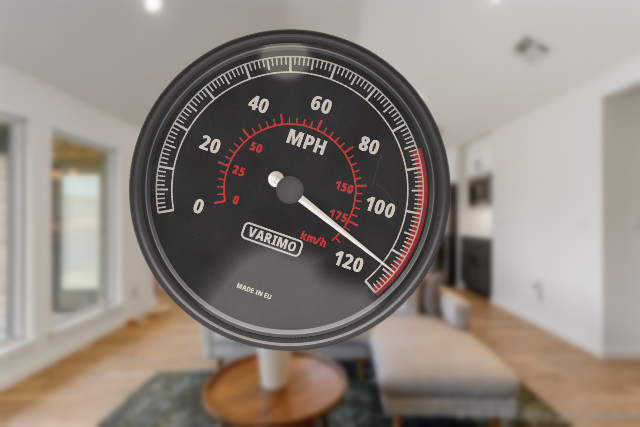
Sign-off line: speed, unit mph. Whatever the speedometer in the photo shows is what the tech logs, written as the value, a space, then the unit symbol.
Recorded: 114 mph
